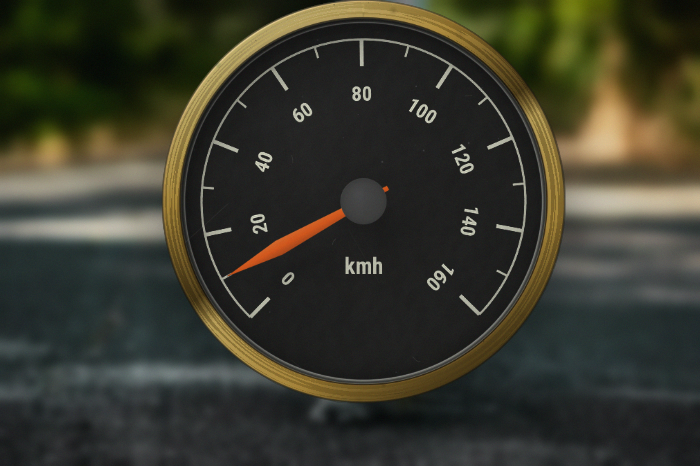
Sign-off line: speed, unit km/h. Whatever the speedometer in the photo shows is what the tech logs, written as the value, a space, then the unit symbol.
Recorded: 10 km/h
